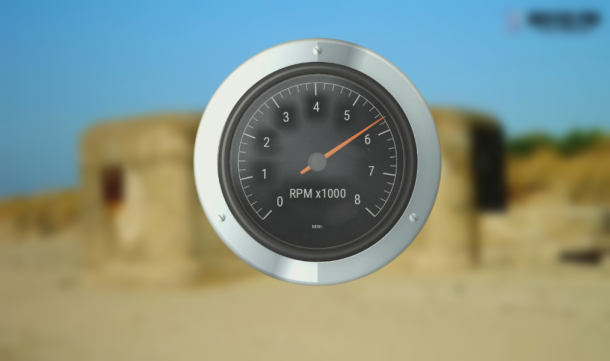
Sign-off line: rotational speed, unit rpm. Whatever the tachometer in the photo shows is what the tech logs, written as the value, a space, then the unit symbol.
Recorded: 5700 rpm
